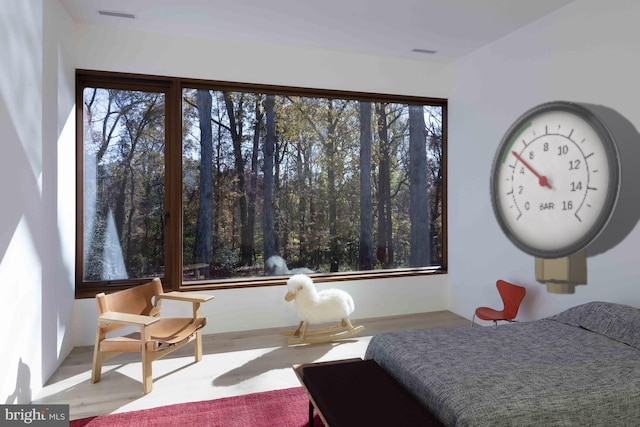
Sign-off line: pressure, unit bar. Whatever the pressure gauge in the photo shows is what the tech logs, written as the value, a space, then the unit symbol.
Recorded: 5 bar
